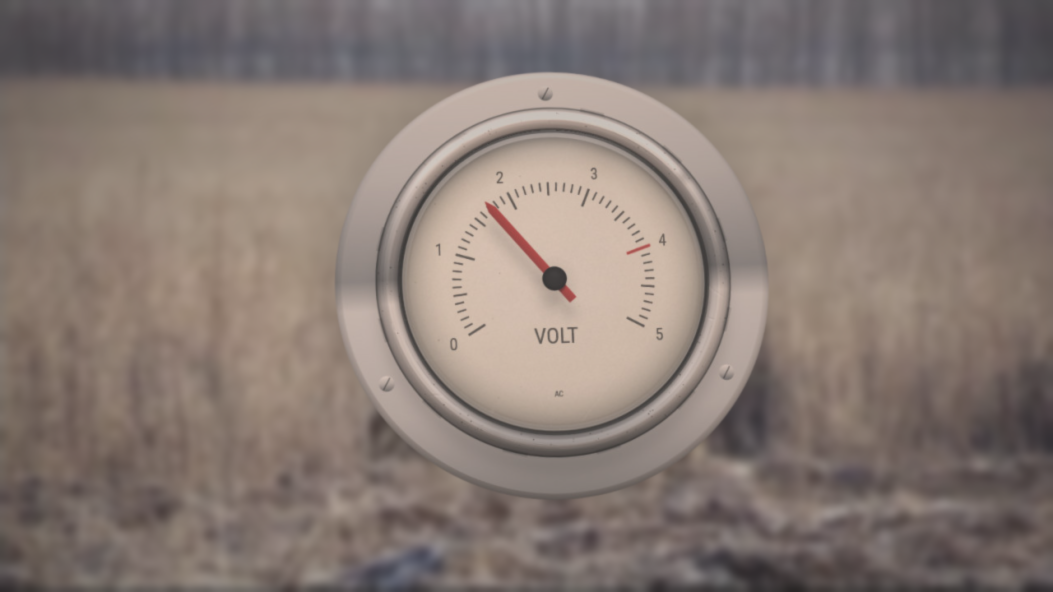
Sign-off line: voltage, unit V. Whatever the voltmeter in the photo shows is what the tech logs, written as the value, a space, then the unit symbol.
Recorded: 1.7 V
